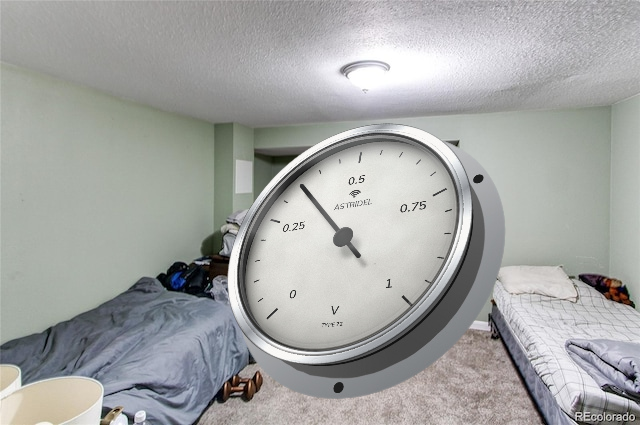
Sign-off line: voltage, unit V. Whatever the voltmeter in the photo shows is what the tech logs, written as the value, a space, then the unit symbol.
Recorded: 0.35 V
